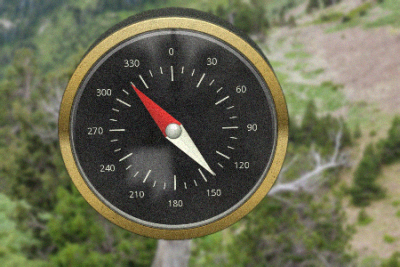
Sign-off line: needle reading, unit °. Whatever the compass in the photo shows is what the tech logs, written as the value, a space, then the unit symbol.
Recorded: 320 °
